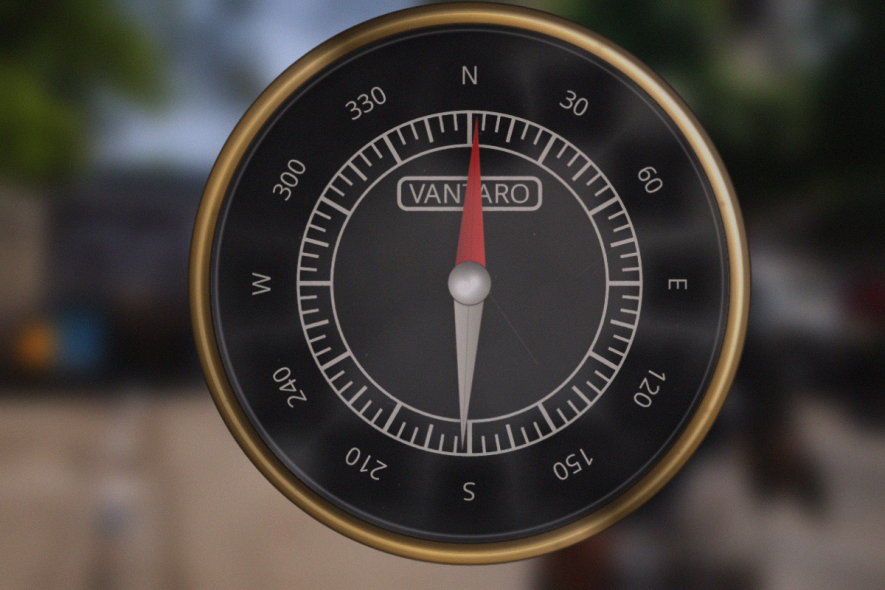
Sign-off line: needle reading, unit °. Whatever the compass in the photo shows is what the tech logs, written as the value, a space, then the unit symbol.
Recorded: 2.5 °
